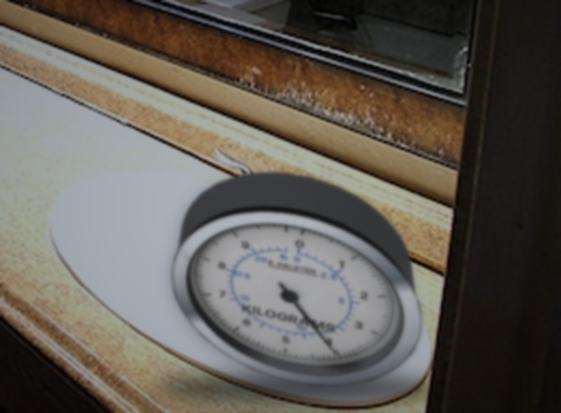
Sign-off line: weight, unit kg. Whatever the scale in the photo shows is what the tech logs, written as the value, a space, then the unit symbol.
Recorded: 4 kg
